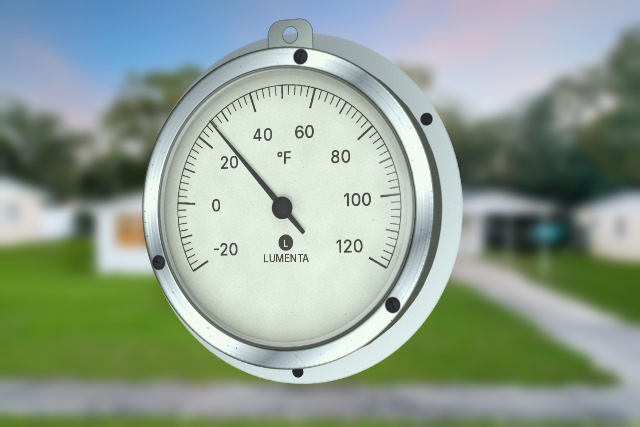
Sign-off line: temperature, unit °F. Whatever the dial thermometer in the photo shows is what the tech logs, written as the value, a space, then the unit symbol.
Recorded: 26 °F
